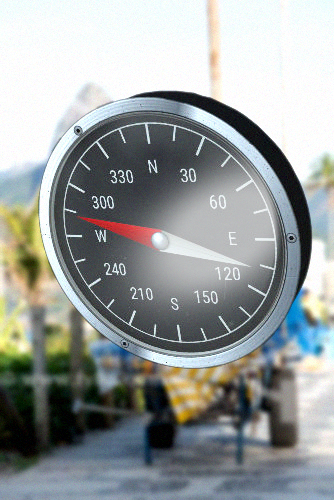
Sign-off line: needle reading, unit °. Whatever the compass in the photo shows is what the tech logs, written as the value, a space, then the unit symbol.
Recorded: 285 °
